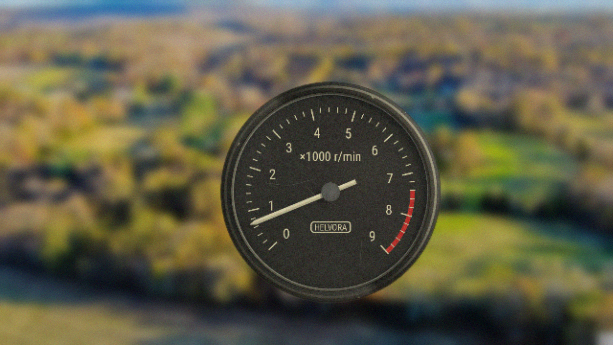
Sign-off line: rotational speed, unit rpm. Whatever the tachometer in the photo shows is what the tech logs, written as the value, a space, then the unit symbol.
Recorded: 700 rpm
